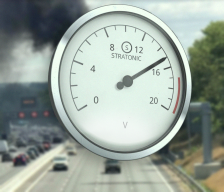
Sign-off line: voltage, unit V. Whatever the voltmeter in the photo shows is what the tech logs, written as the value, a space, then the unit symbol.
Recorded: 15 V
